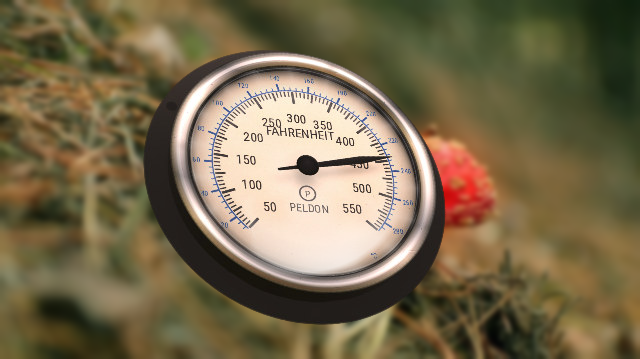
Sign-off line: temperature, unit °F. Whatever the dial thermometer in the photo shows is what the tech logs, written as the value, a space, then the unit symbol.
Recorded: 450 °F
